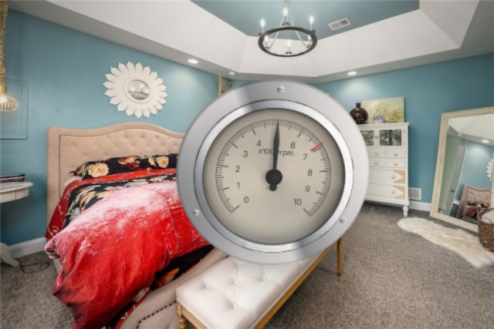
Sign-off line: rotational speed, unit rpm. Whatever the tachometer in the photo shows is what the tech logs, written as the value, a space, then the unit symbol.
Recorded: 5000 rpm
